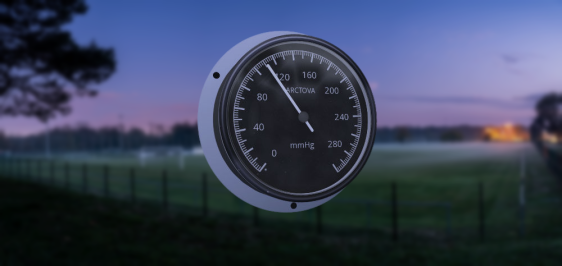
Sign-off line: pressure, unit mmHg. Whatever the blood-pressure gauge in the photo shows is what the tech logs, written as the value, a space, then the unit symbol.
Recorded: 110 mmHg
